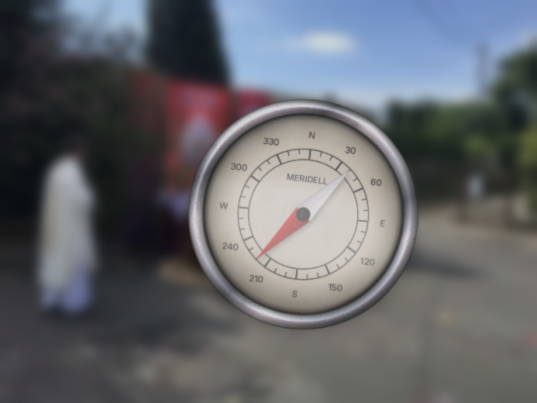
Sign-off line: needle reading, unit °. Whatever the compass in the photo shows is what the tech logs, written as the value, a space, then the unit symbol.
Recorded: 220 °
